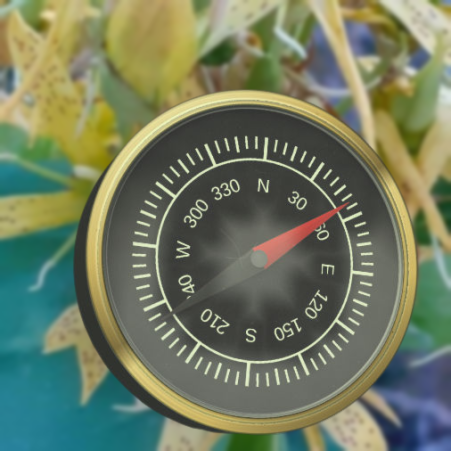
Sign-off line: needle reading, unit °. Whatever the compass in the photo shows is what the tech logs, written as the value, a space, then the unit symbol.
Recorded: 52.5 °
